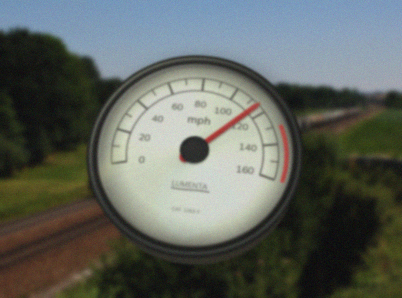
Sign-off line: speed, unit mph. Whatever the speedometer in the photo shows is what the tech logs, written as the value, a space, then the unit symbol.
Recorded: 115 mph
